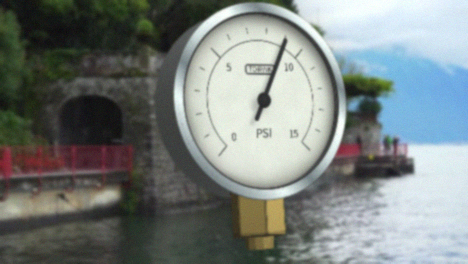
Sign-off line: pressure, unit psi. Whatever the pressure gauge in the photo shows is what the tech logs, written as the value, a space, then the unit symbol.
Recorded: 9 psi
